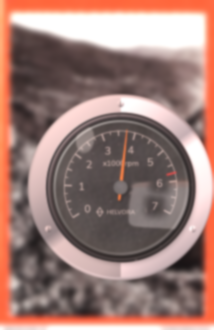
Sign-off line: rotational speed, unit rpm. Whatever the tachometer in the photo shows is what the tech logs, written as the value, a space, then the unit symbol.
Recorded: 3750 rpm
